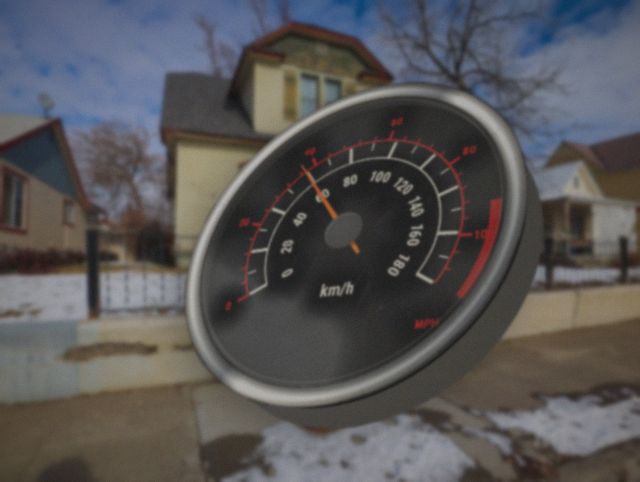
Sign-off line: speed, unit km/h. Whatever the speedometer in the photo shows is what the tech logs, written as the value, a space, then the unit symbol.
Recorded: 60 km/h
